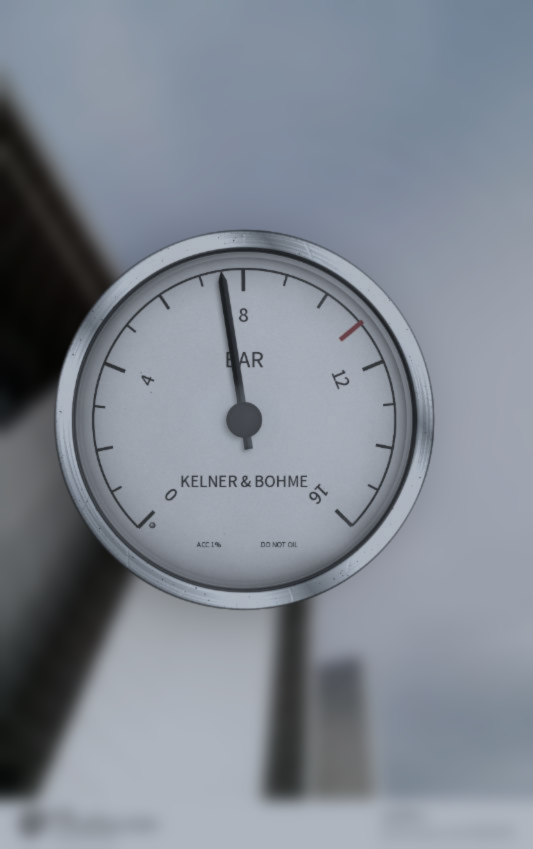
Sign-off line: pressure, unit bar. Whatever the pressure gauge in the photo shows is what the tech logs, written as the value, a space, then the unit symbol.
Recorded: 7.5 bar
